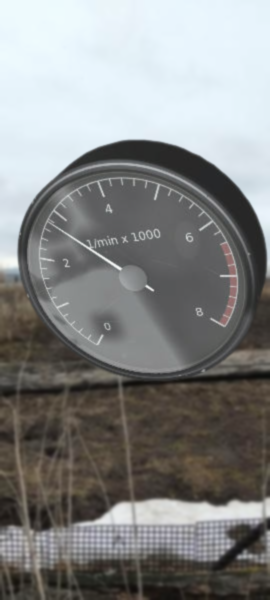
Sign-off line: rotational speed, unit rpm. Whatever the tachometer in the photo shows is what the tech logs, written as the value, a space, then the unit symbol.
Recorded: 2800 rpm
